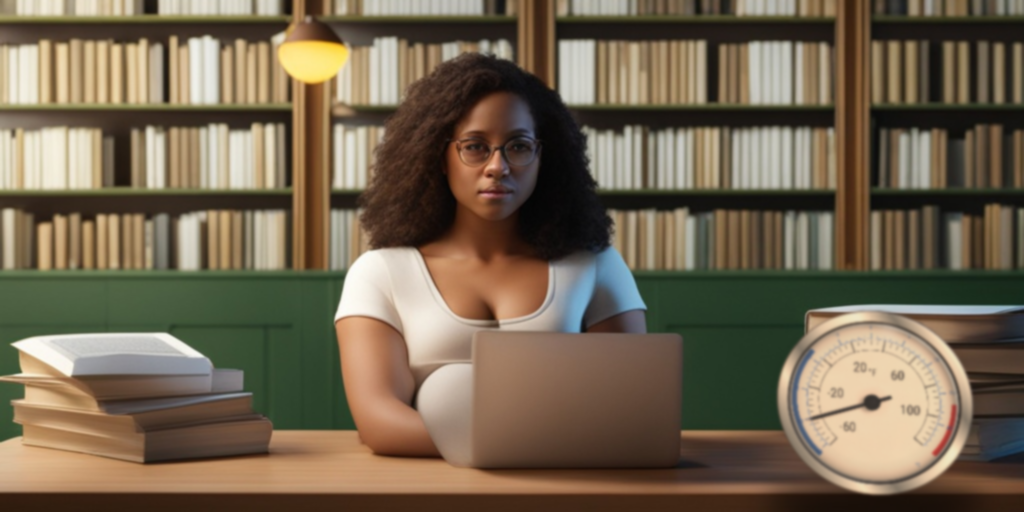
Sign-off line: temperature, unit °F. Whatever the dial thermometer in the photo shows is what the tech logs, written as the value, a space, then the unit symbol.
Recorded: -40 °F
